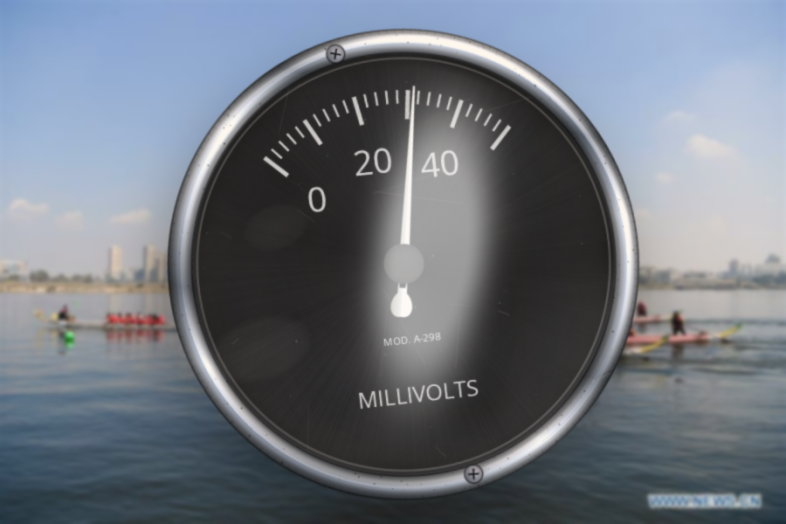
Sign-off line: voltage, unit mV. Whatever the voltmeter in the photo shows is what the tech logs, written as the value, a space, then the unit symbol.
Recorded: 31 mV
